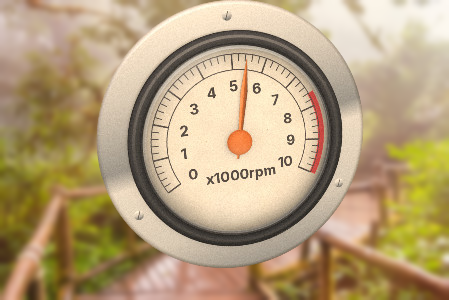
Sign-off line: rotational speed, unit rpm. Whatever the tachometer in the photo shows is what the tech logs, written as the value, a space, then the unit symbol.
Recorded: 5400 rpm
